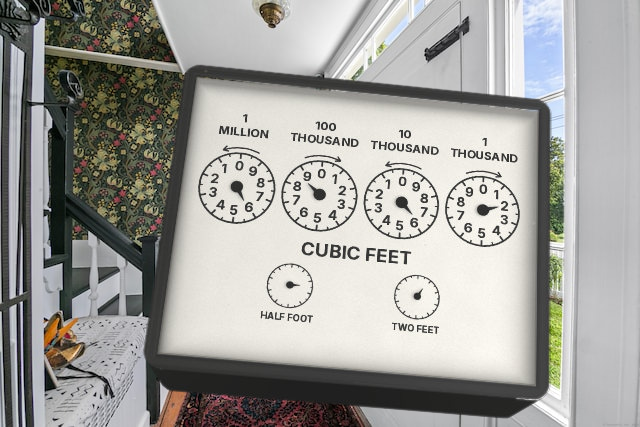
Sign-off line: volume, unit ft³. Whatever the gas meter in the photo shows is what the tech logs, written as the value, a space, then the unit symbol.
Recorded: 586200 ft³
